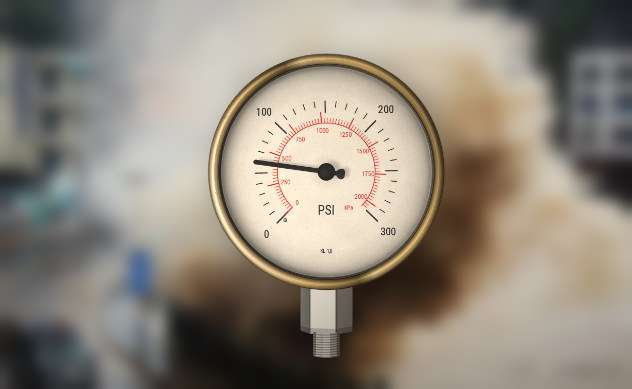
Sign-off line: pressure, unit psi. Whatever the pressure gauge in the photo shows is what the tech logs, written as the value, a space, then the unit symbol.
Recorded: 60 psi
